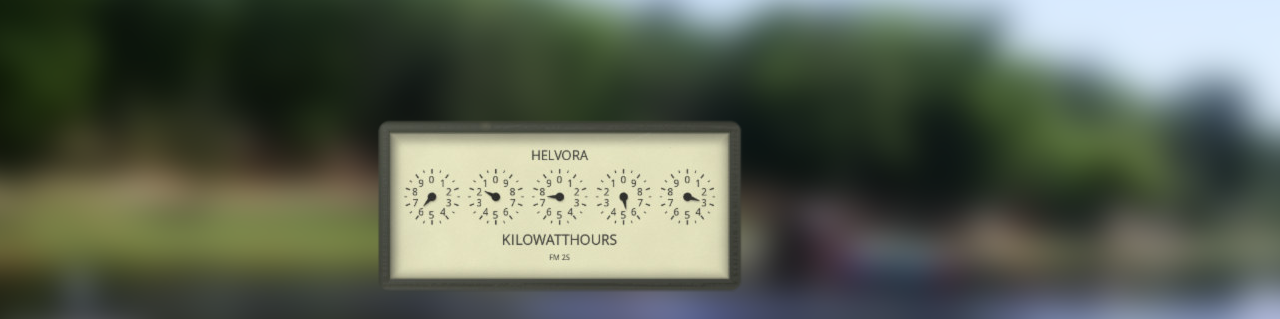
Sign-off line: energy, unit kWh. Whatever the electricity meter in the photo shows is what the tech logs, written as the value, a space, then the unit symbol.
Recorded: 61753 kWh
